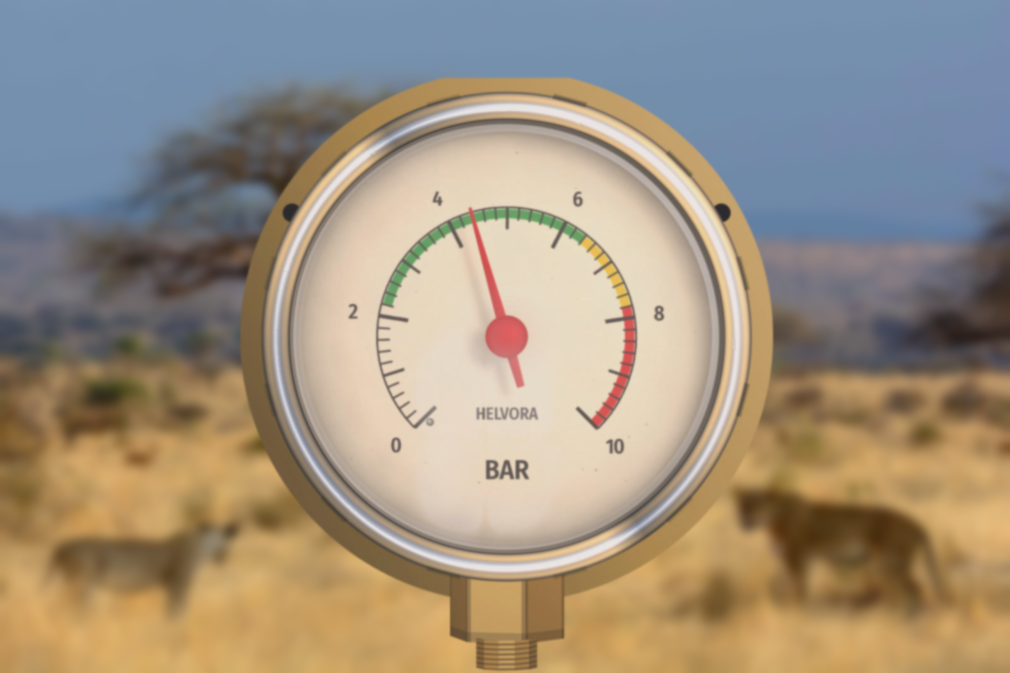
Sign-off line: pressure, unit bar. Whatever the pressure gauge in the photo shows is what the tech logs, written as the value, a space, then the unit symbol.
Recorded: 4.4 bar
